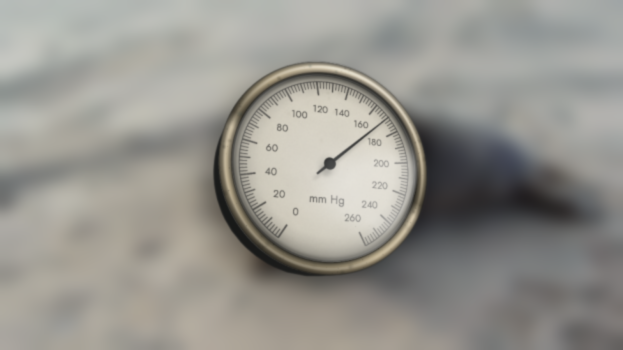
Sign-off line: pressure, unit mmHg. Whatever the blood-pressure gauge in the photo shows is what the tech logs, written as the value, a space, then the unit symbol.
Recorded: 170 mmHg
